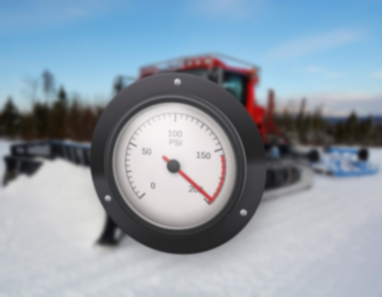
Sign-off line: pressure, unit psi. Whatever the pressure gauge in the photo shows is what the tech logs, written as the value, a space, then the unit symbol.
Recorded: 195 psi
